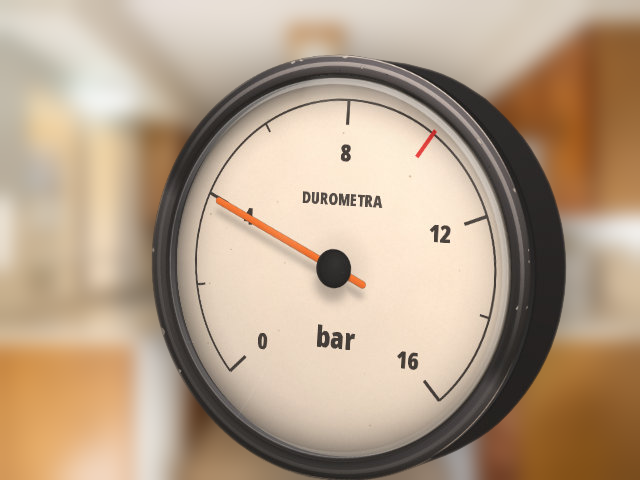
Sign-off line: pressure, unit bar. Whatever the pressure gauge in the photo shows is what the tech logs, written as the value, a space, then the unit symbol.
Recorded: 4 bar
